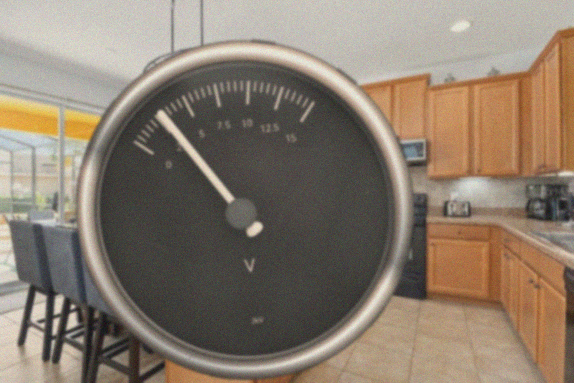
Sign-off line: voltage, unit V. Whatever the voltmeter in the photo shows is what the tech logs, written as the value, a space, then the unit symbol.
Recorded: 3 V
